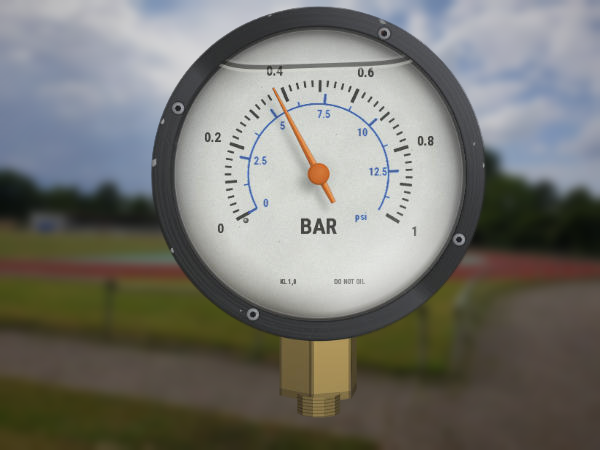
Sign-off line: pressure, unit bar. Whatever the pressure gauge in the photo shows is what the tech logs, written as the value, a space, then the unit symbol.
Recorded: 0.38 bar
